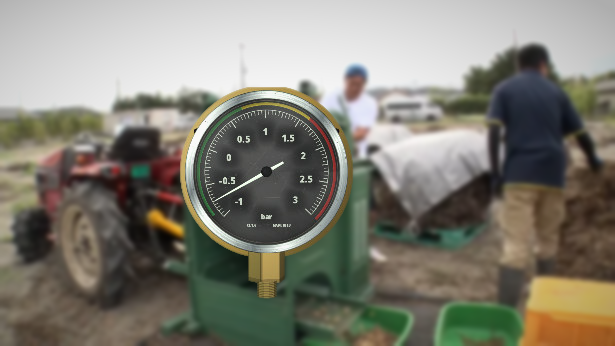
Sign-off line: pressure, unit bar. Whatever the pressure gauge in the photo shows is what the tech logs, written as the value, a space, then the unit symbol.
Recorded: -0.75 bar
